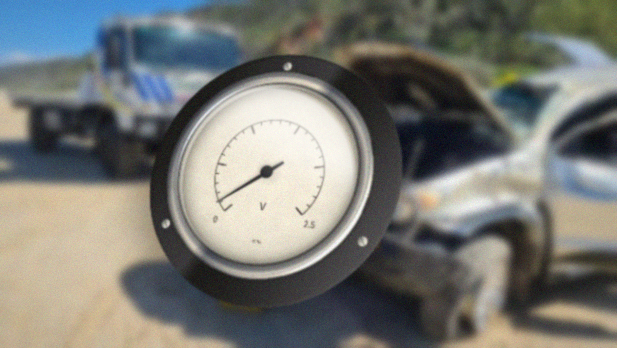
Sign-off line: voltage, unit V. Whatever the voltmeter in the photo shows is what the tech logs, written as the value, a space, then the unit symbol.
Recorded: 0.1 V
